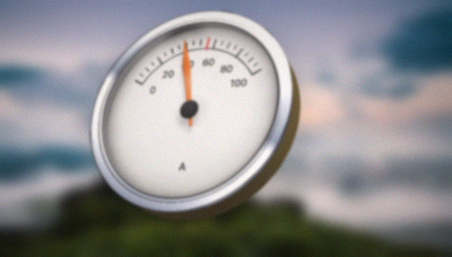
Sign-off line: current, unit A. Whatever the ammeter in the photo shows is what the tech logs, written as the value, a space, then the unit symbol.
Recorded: 40 A
